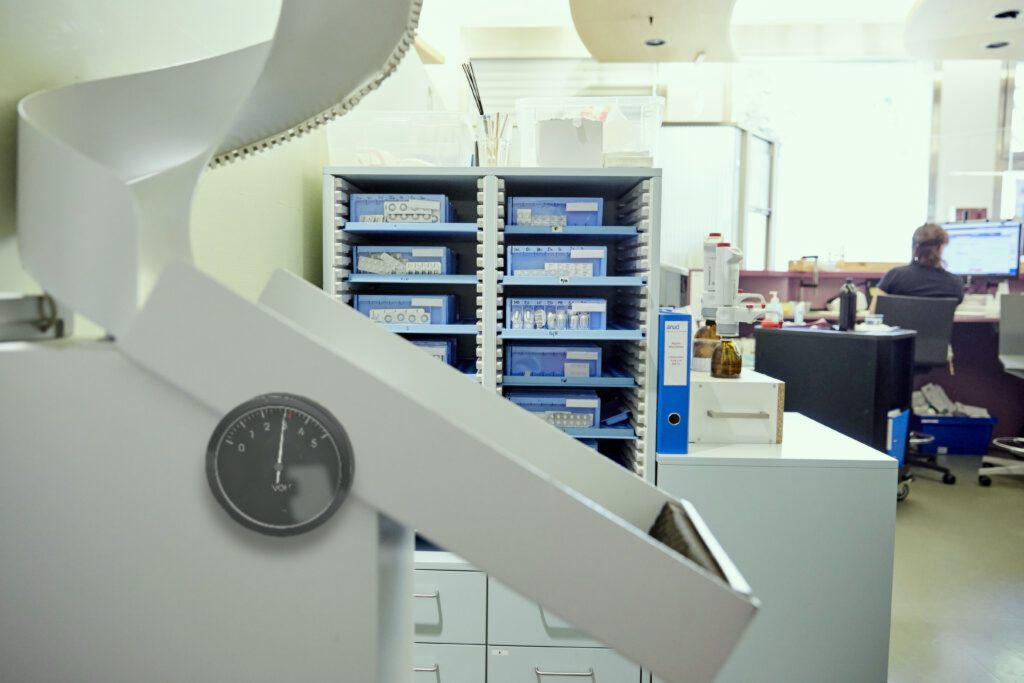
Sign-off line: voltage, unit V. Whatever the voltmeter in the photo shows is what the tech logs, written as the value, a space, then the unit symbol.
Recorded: 3 V
